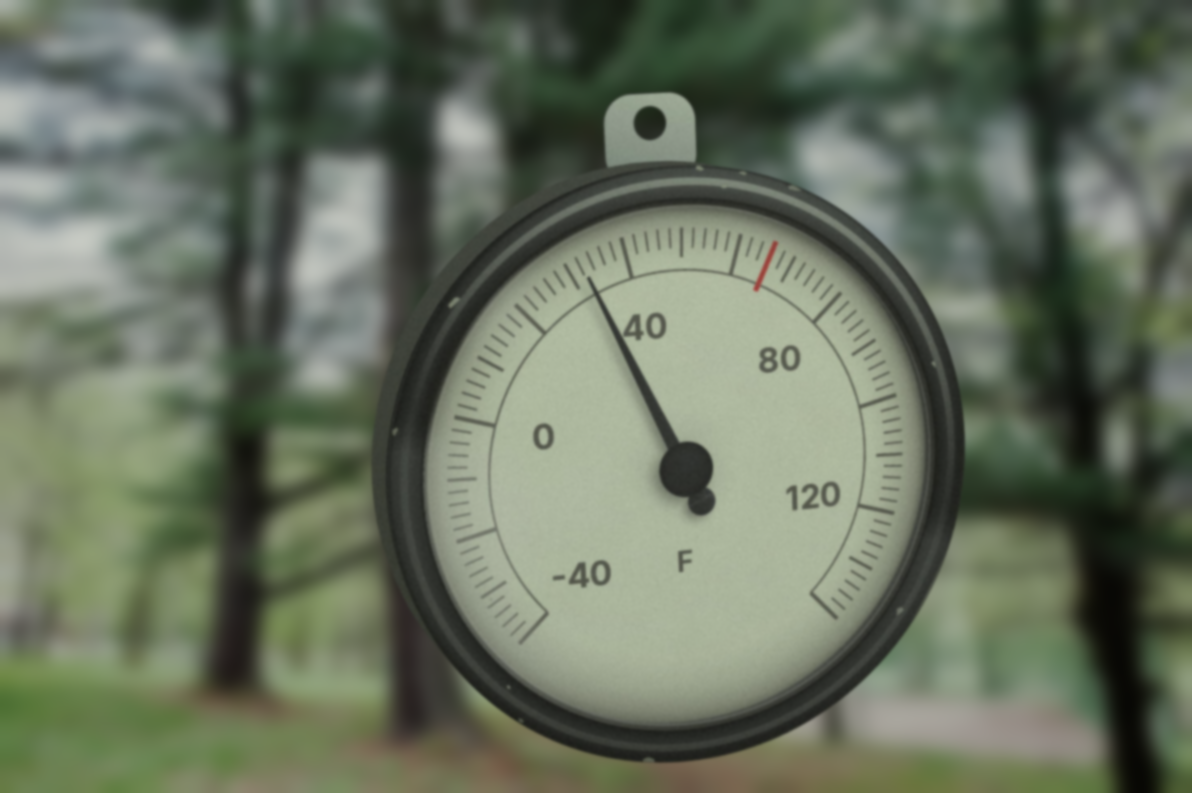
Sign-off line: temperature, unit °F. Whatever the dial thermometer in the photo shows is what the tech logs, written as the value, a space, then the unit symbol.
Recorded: 32 °F
